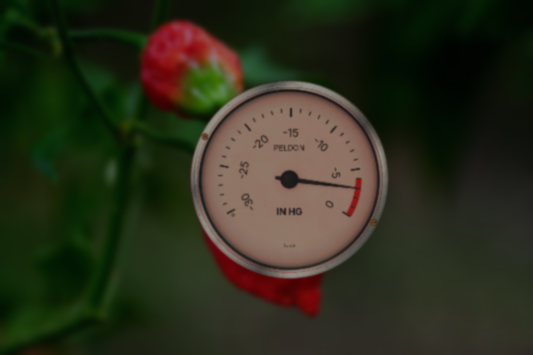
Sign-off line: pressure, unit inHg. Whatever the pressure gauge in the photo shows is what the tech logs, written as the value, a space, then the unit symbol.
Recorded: -3 inHg
